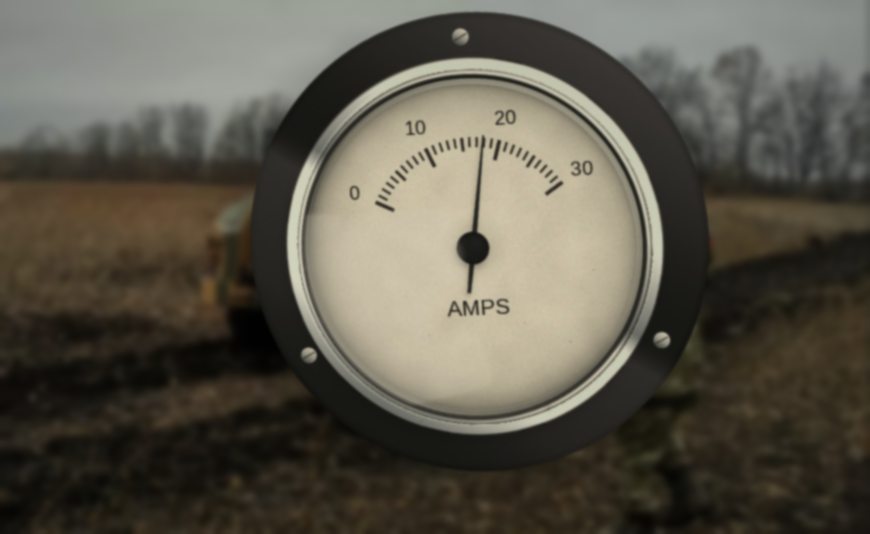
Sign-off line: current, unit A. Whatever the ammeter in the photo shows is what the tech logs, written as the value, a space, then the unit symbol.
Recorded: 18 A
